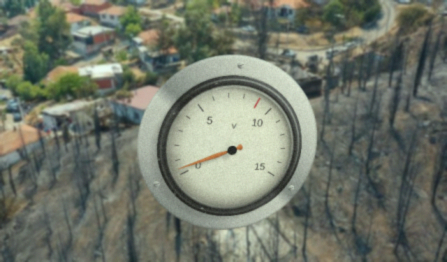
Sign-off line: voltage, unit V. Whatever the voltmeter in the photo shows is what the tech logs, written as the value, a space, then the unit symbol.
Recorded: 0.5 V
